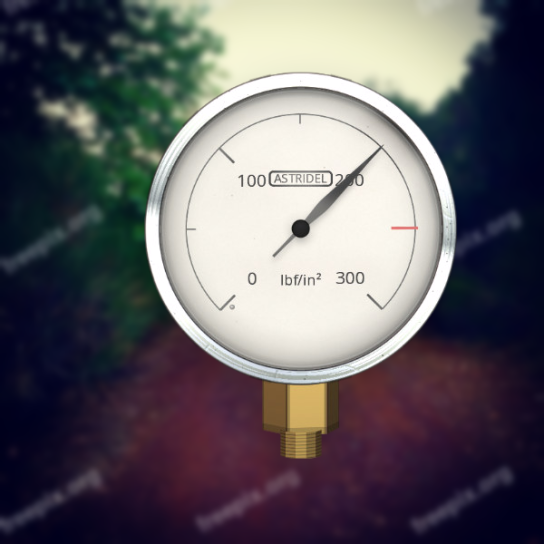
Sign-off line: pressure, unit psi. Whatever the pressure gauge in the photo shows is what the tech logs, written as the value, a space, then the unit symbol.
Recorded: 200 psi
